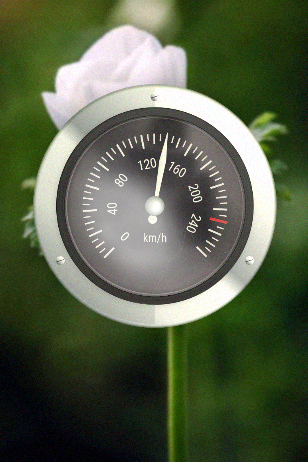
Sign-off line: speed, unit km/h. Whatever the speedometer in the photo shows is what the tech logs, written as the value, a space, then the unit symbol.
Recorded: 140 km/h
